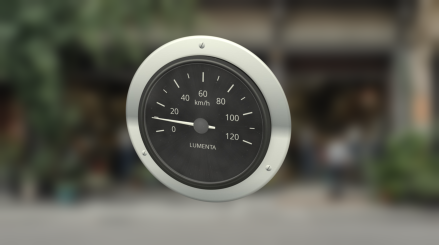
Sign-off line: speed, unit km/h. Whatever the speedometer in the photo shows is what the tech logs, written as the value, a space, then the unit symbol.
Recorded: 10 km/h
